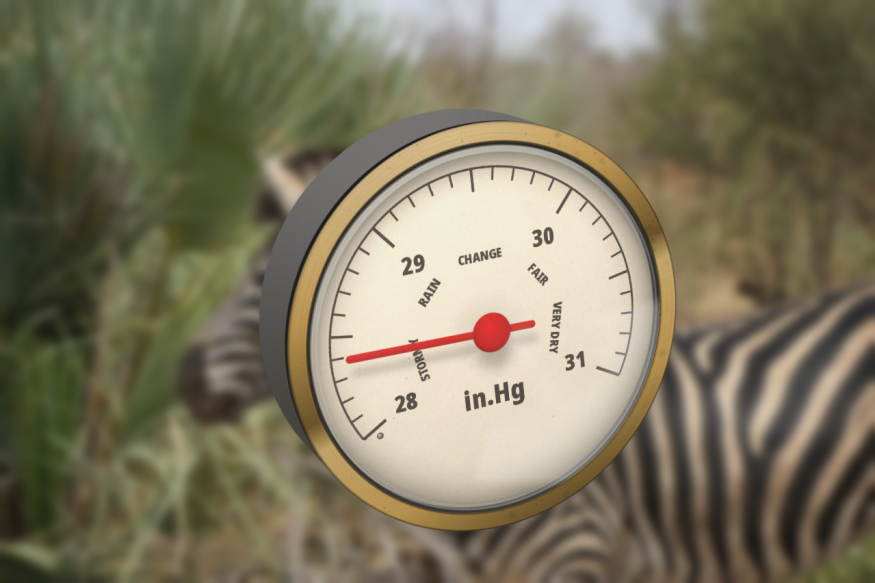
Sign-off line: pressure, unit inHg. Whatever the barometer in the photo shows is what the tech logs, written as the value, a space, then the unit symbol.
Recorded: 28.4 inHg
